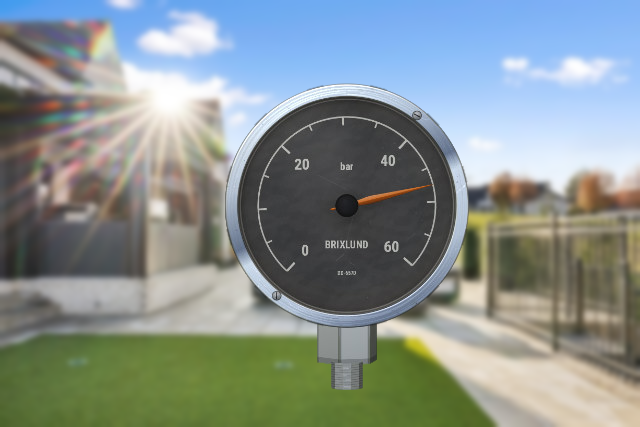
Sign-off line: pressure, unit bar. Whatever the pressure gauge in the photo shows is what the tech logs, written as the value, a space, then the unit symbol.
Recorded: 47.5 bar
